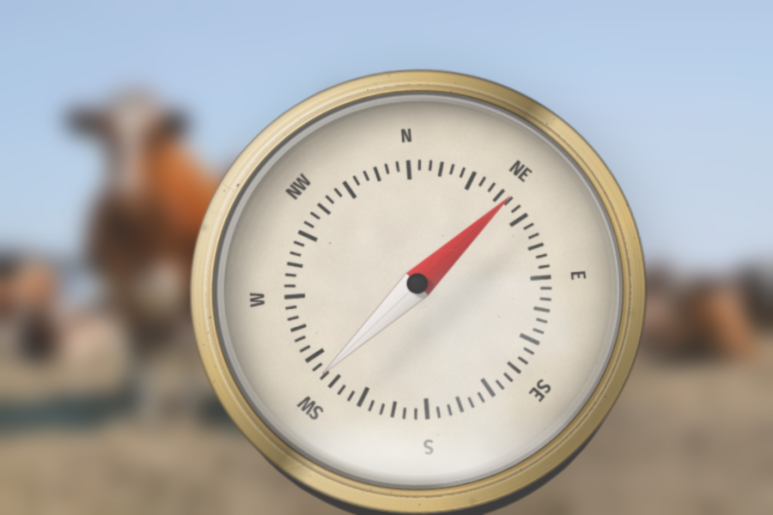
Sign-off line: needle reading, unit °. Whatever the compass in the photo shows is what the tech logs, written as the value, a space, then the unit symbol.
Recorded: 50 °
